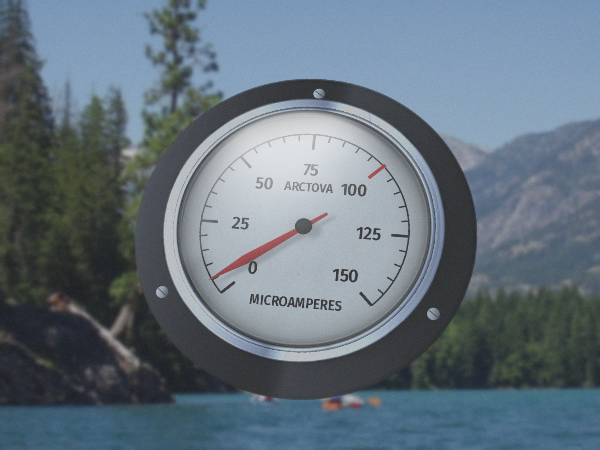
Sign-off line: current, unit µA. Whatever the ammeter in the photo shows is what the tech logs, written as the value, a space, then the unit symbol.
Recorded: 5 µA
